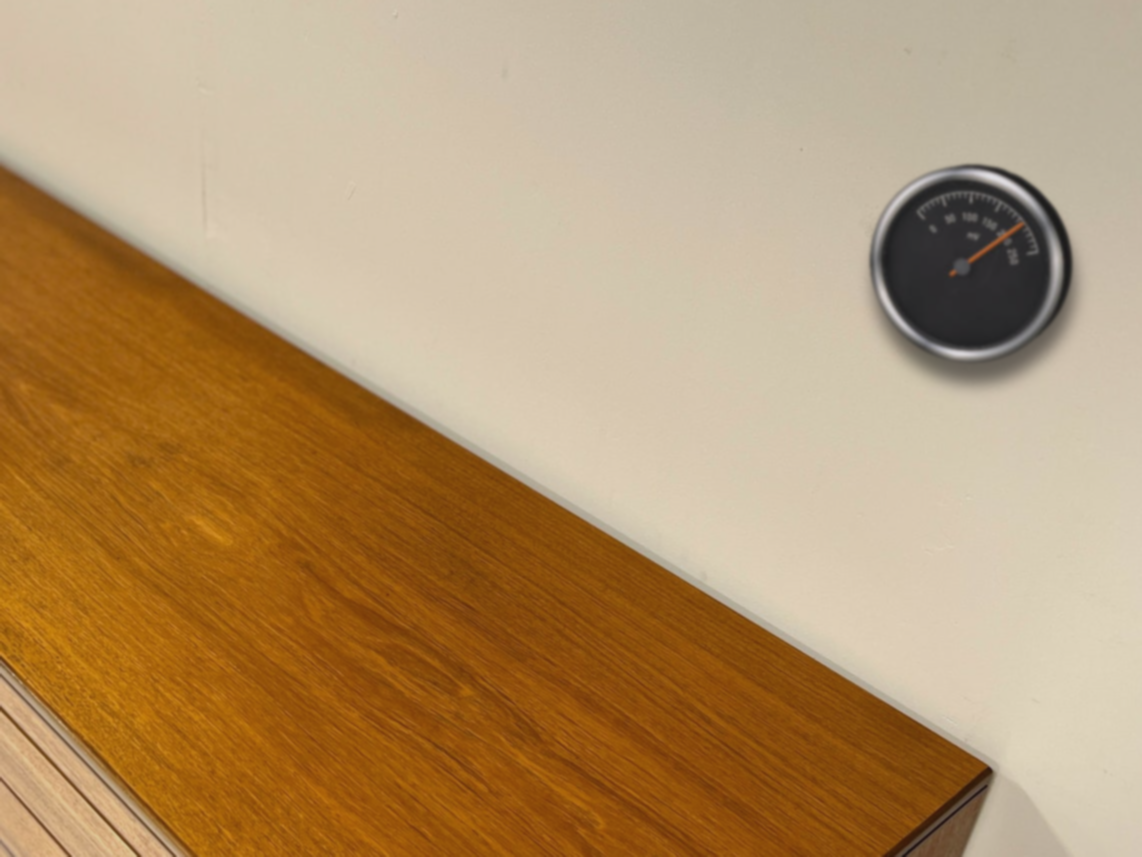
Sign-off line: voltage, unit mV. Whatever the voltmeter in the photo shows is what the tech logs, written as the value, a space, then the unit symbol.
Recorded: 200 mV
